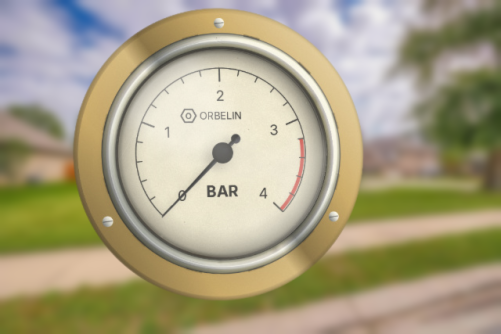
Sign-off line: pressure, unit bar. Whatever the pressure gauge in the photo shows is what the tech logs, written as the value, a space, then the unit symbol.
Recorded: 0 bar
